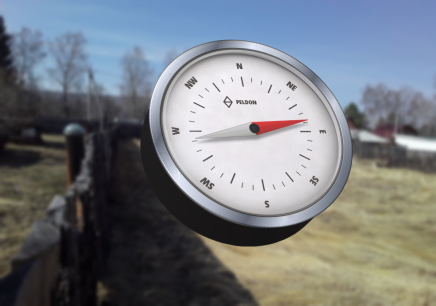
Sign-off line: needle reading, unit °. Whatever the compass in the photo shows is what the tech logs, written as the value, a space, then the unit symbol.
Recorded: 80 °
